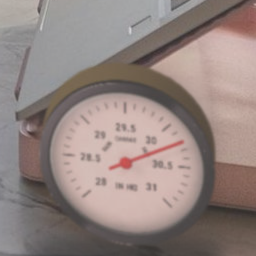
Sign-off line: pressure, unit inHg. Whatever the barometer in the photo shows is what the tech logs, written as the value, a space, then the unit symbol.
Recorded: 30.2 inHg
